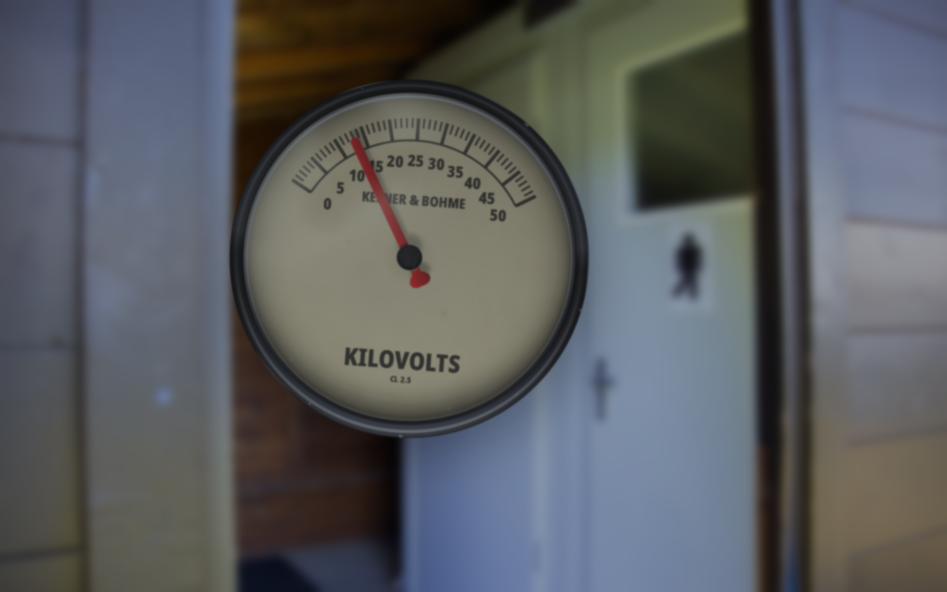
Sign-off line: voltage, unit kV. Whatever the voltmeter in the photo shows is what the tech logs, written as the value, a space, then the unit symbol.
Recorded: 13 kV
